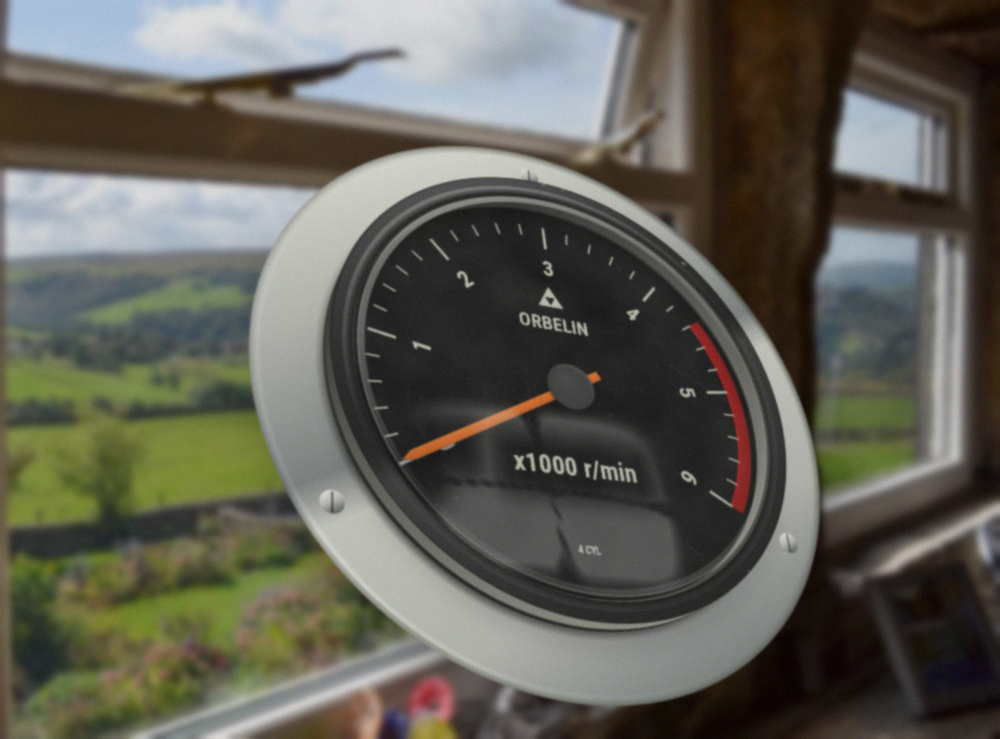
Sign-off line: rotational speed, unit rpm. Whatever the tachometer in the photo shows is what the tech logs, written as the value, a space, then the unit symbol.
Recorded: 0 rpm
